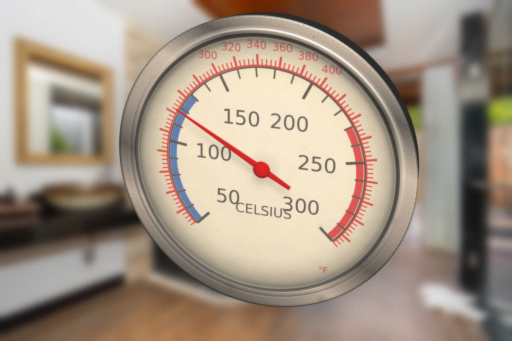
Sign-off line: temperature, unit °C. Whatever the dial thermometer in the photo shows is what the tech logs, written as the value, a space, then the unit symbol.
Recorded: 120 °C
